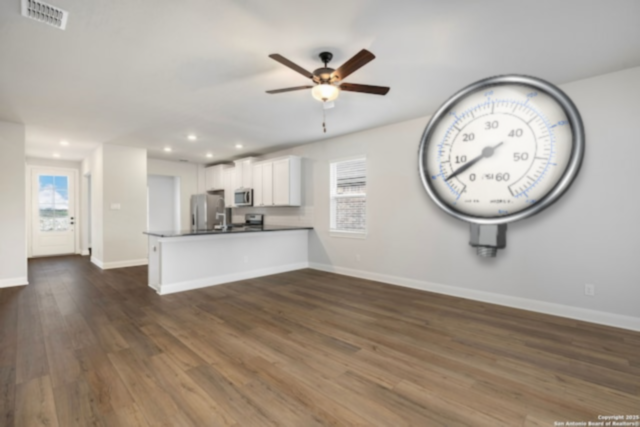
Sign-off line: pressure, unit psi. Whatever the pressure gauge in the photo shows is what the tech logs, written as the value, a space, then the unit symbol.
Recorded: 5 psi
